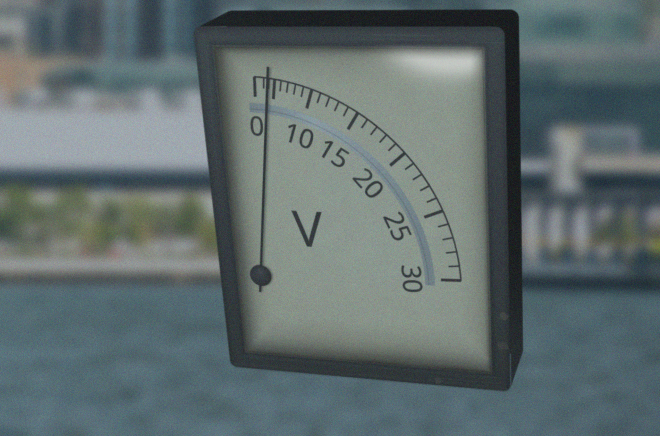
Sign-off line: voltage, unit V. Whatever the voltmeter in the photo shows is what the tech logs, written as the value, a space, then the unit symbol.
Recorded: 4 V
